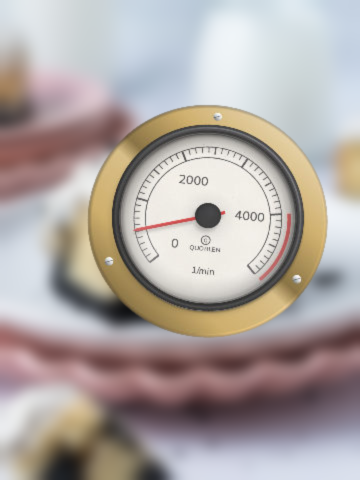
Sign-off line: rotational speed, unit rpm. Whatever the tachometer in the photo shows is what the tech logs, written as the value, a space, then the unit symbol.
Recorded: 500 rpm
